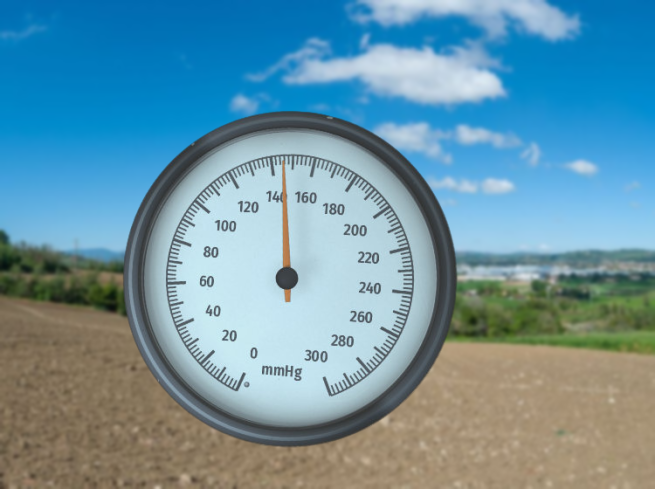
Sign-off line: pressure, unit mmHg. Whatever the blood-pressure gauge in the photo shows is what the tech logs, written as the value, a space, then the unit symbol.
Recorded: 146 mmHg
